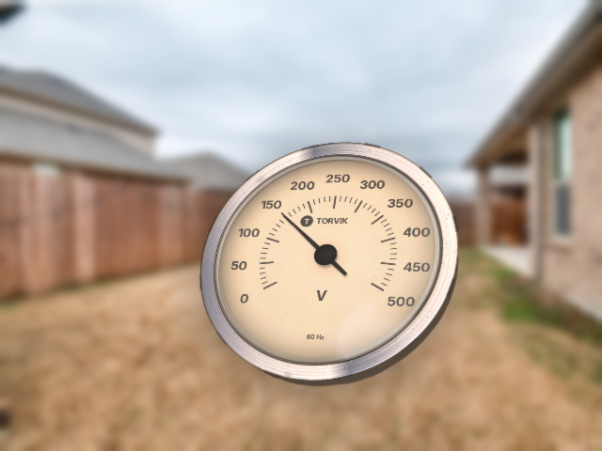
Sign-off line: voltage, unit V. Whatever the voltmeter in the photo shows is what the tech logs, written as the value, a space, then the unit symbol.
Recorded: 150 V
